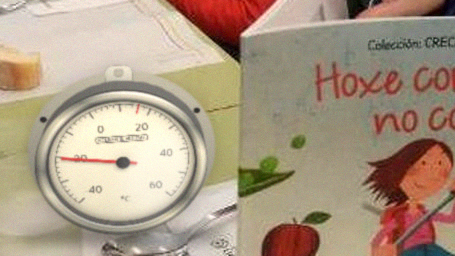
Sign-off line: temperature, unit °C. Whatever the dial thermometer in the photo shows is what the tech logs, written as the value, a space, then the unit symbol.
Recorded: -20 °C
